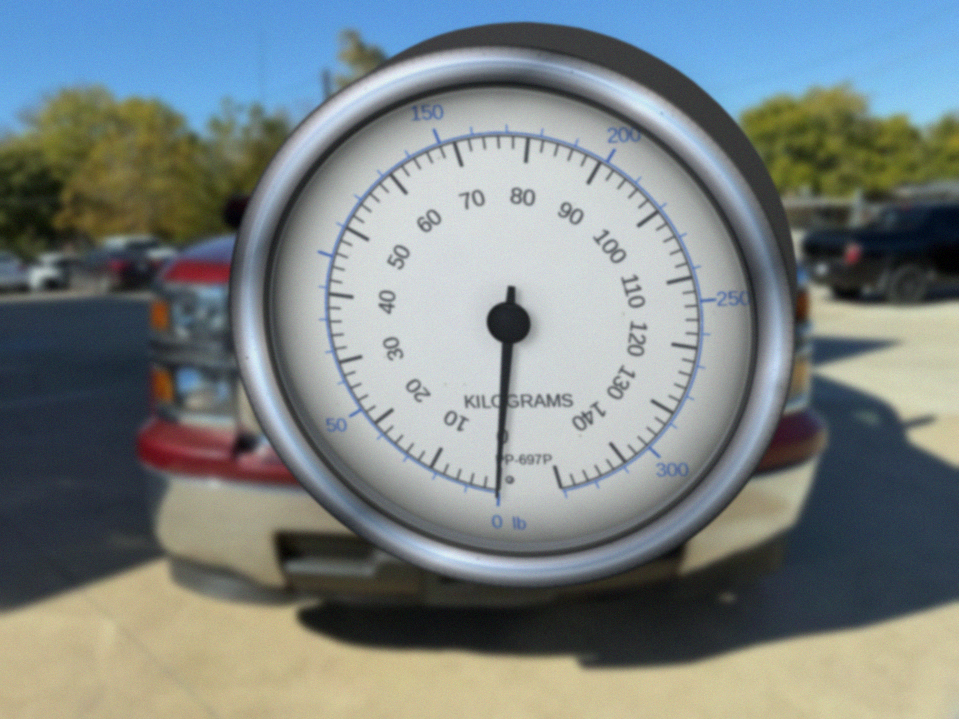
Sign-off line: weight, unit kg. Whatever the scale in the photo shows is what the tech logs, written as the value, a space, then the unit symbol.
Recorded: 0 kg
